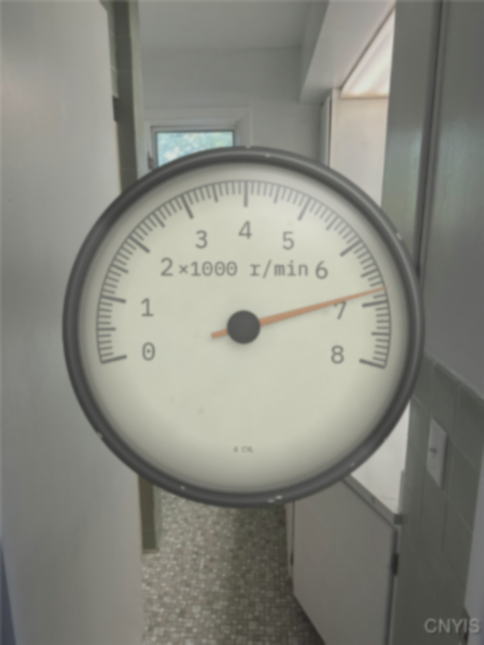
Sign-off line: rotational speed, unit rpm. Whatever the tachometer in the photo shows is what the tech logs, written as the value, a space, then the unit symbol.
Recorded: 6800 rpm
